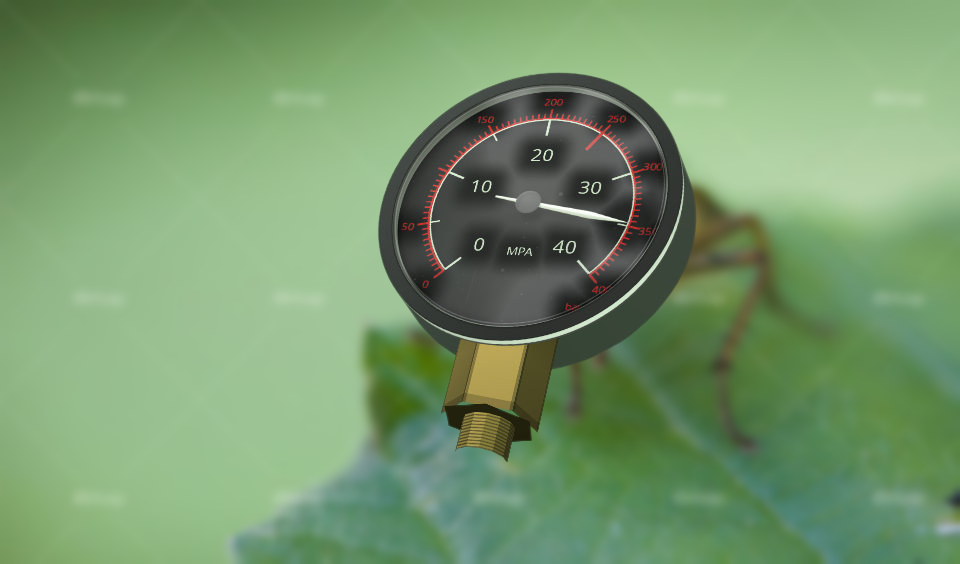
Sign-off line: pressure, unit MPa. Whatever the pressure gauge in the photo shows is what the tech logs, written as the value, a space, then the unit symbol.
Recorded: 35 MPa
